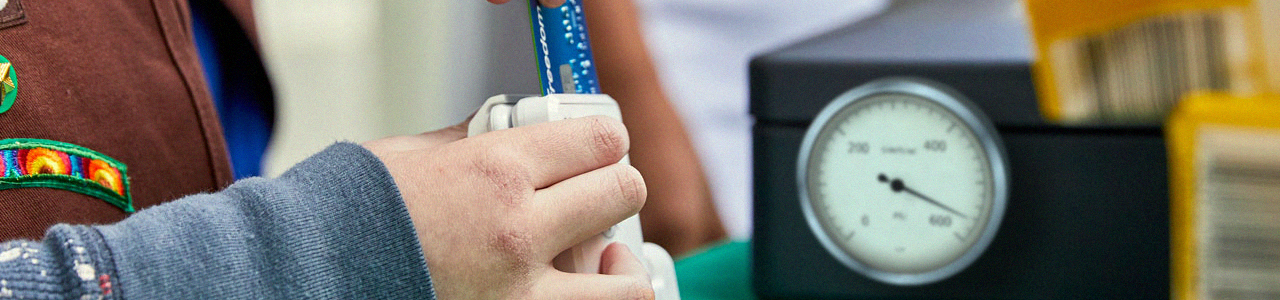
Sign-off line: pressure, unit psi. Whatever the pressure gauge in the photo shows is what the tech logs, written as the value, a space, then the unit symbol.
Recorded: 560 psi
